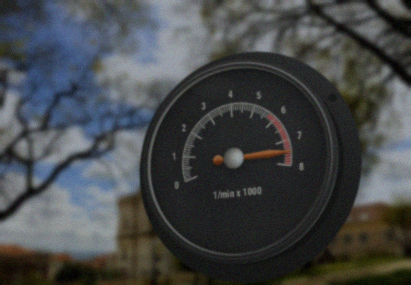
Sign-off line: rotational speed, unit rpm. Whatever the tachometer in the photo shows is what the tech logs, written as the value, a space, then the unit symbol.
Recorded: 7500 rpm
